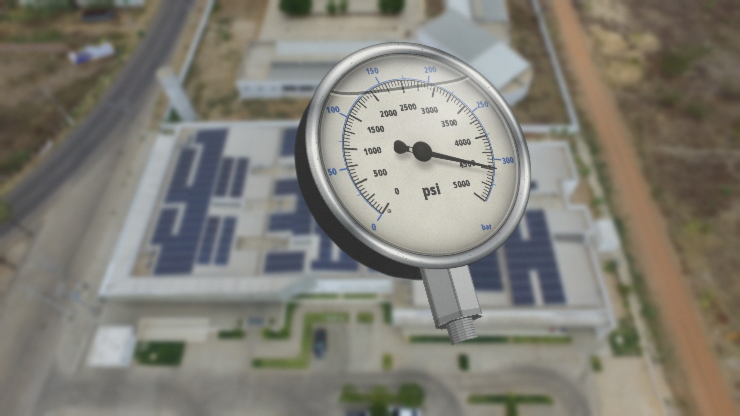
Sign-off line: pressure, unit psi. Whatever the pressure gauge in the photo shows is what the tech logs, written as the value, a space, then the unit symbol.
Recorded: 4500 psi
